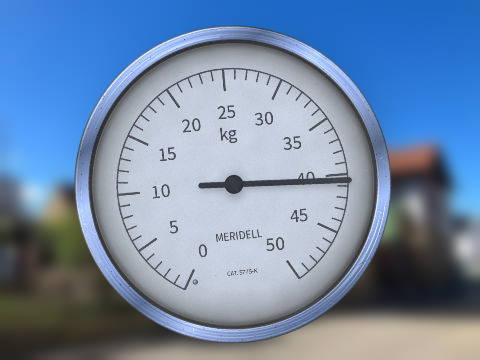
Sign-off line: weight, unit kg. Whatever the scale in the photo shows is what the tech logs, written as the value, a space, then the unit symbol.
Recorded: 40.5 kg
